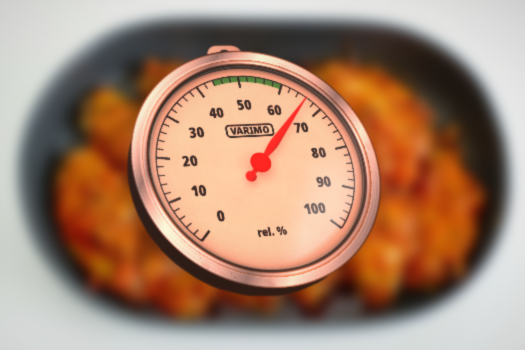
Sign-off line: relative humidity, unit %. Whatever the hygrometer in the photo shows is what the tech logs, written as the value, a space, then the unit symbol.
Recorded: 66 %
